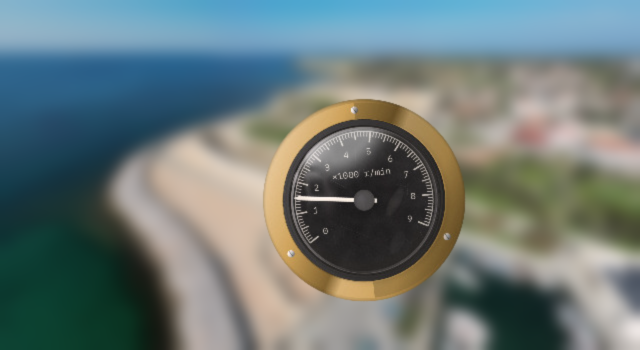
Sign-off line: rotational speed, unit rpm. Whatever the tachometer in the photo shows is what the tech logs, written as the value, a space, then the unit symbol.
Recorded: 1500 rpm
